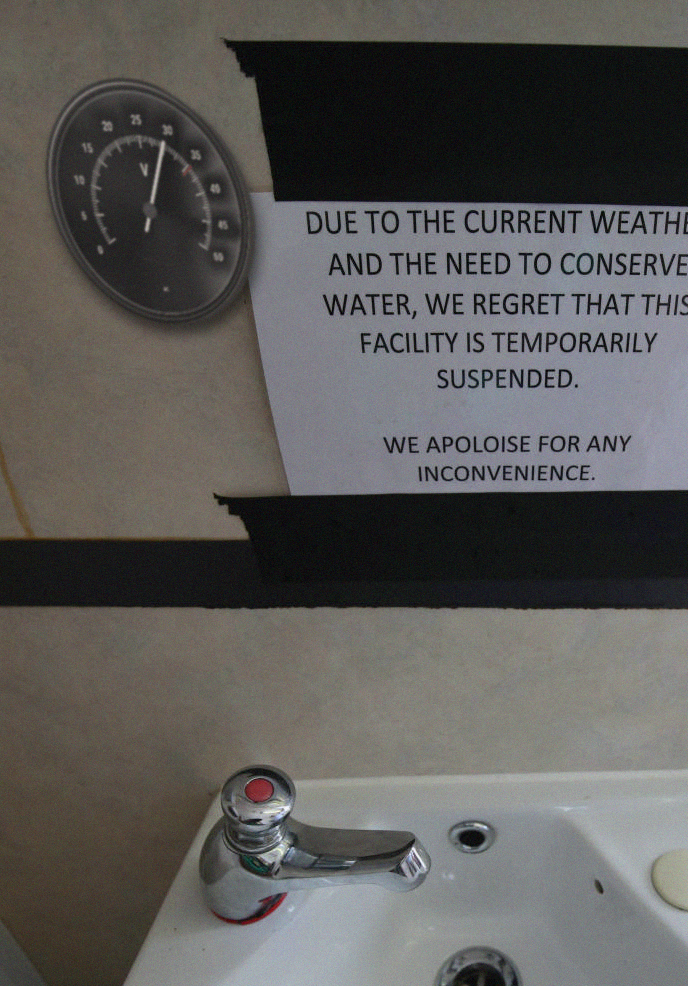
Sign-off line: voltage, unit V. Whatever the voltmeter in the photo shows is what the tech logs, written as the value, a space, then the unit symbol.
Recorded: 30 V
